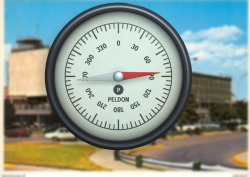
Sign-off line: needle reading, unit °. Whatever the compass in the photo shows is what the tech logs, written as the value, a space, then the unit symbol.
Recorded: 85 °
